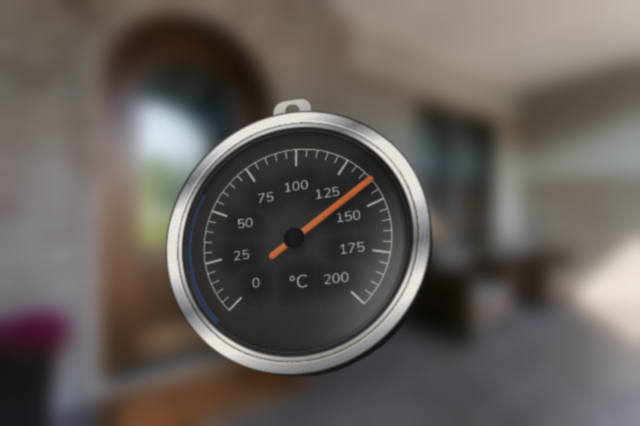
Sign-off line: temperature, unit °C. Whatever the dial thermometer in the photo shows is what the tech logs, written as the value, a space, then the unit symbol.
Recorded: 140 °C
